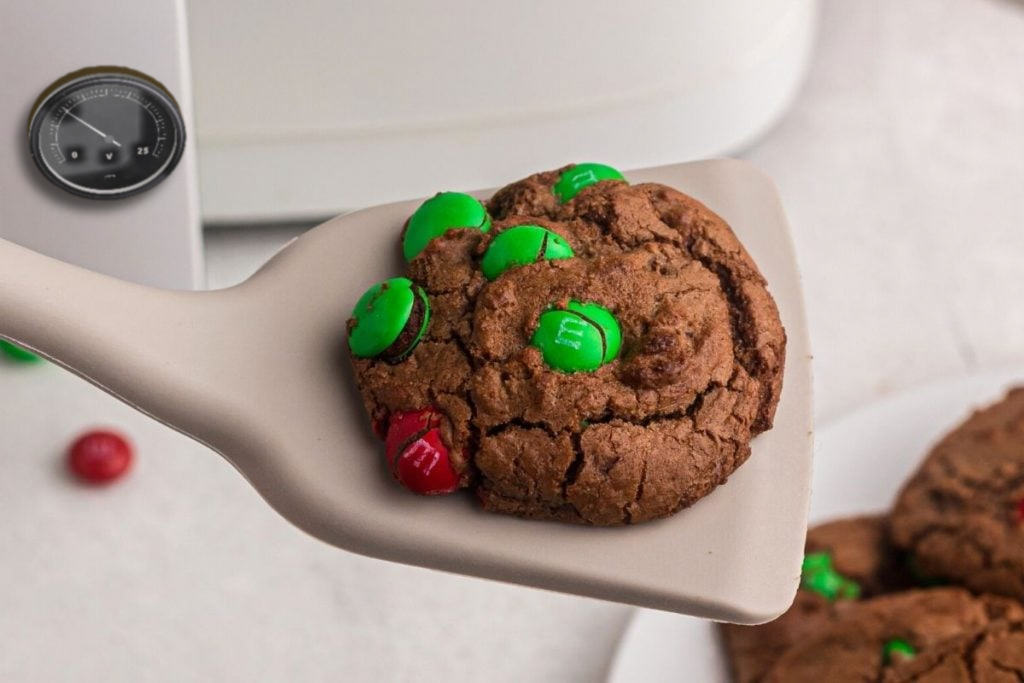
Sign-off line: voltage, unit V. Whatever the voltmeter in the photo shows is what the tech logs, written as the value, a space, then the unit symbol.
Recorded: 7.5 V
